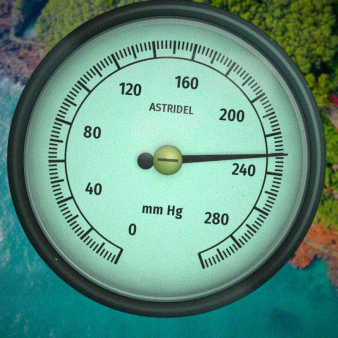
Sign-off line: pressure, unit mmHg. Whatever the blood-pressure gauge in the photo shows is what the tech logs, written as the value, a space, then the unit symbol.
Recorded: 230 mmHg
